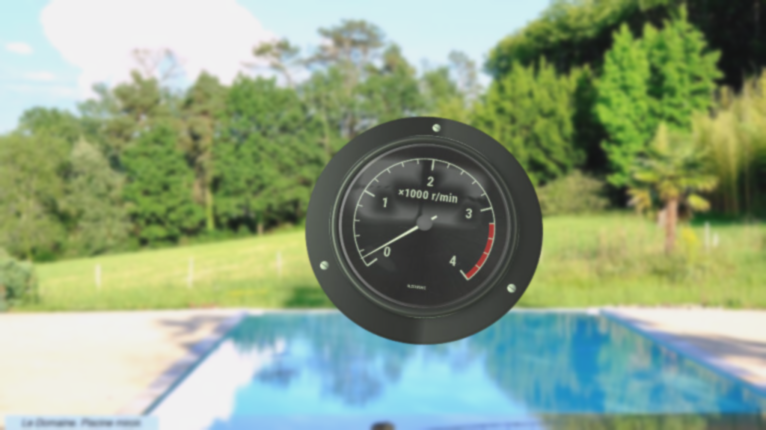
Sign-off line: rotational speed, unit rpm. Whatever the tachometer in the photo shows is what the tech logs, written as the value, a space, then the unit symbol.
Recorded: 100 rpm
